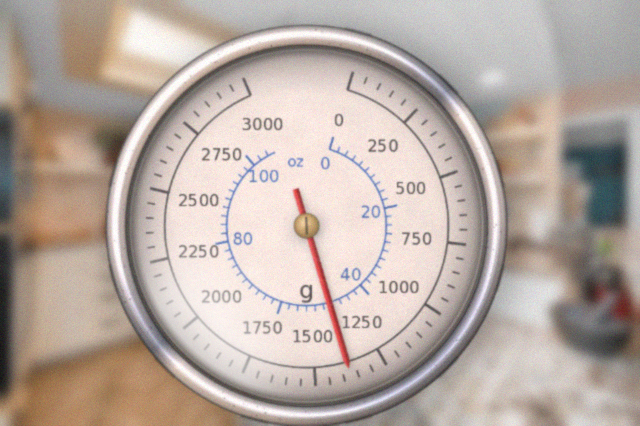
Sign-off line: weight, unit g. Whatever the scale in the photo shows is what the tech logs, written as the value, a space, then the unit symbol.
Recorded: 1375 g
